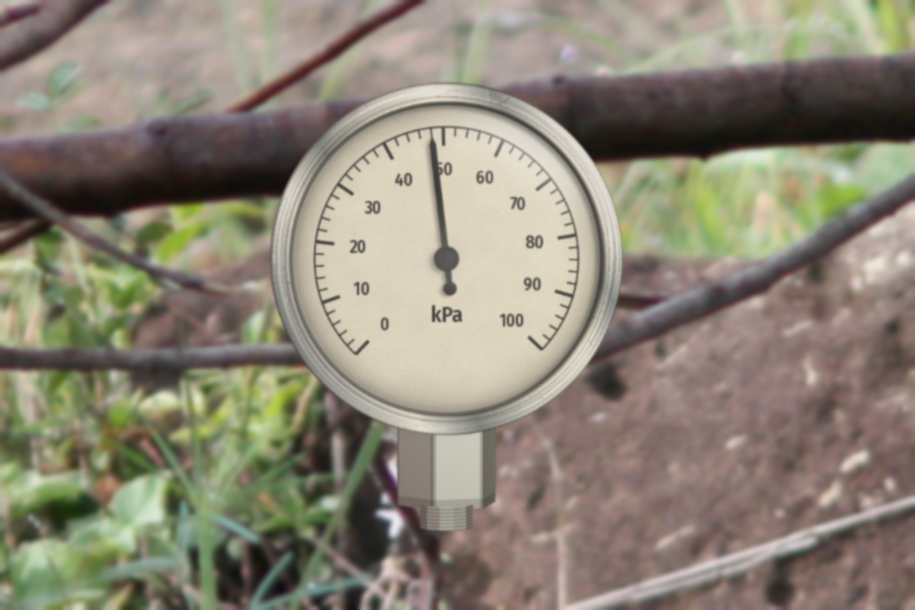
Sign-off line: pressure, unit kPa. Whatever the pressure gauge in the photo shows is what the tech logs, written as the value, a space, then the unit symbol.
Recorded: 48 kPa
